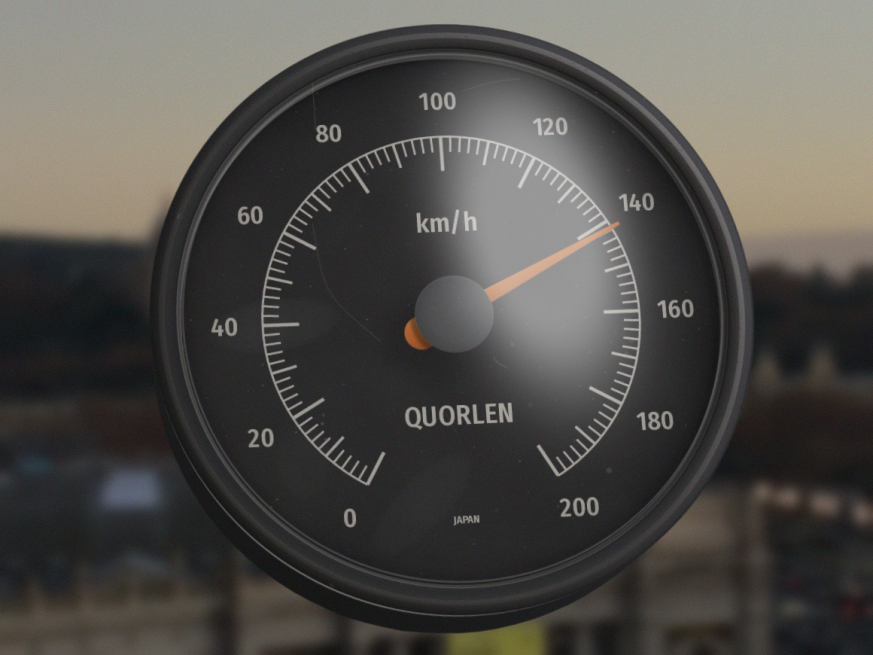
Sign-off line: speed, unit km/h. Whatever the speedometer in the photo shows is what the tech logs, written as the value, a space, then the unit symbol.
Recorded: 142 km/h
